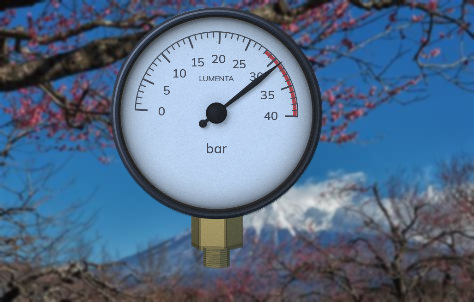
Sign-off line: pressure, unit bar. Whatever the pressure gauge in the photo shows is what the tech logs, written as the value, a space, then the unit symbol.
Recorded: 31 bar
